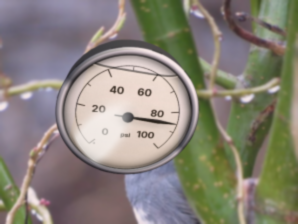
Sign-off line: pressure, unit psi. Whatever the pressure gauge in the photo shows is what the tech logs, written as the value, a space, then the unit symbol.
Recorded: 85 psi
